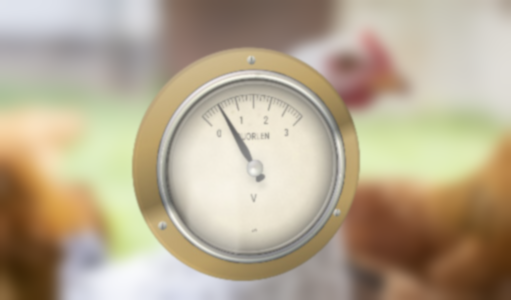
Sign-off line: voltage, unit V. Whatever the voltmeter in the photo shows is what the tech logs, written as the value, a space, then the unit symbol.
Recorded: 0.5 V
